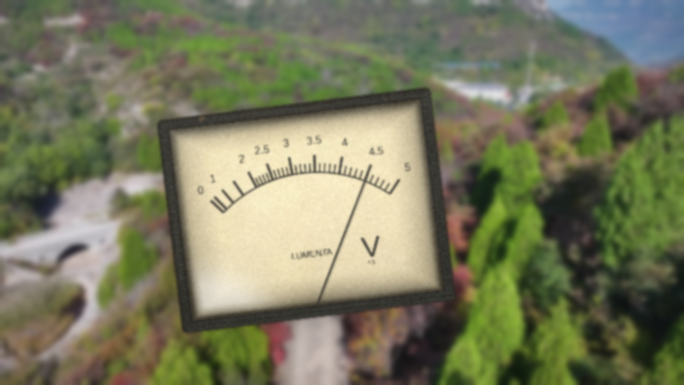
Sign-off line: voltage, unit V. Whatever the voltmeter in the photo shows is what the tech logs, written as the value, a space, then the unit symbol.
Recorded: 4.5 V
